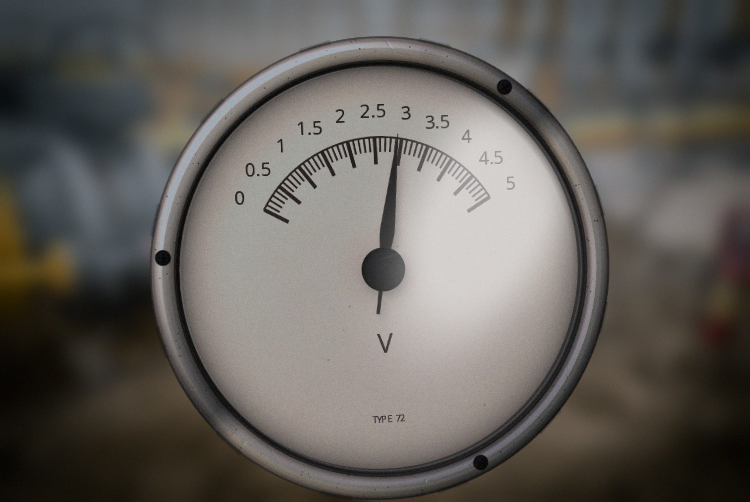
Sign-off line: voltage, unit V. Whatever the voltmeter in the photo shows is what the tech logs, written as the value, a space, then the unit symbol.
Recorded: 2.9 V
